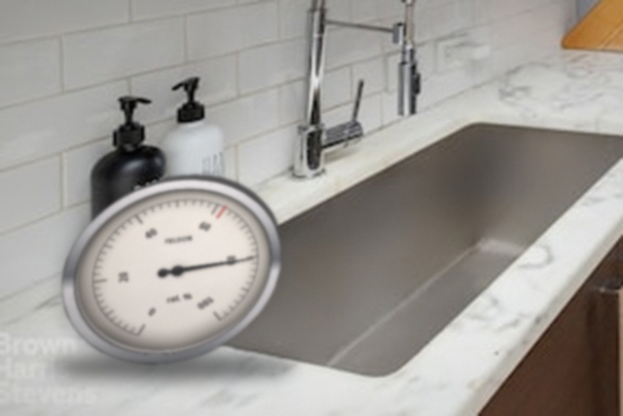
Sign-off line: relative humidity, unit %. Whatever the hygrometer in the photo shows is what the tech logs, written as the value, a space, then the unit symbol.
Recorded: 80 %
